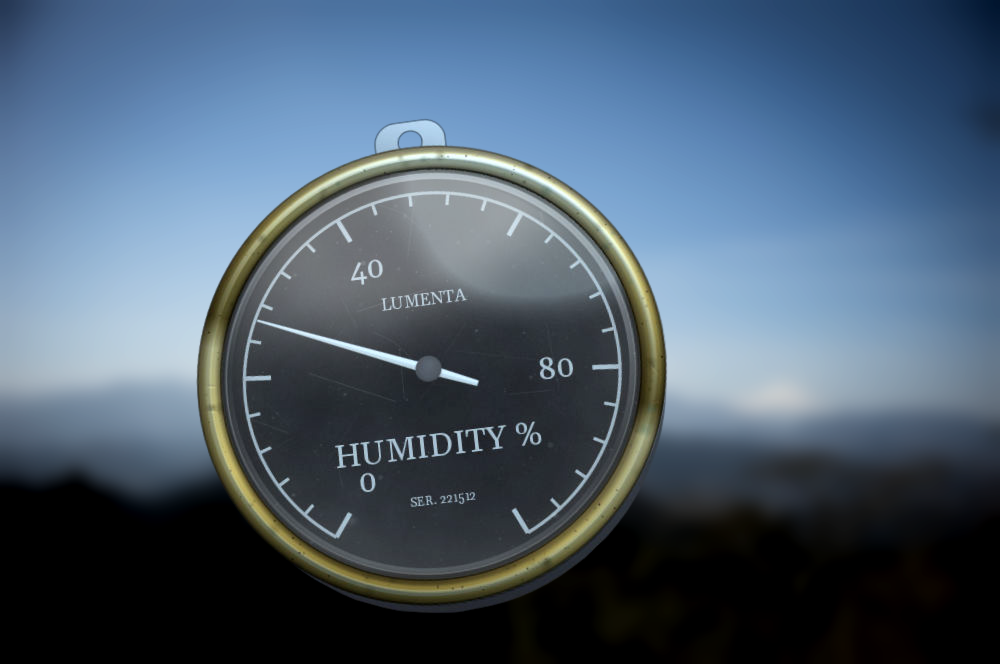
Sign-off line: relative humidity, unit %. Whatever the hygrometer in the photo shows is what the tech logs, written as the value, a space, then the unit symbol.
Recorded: 26 %
